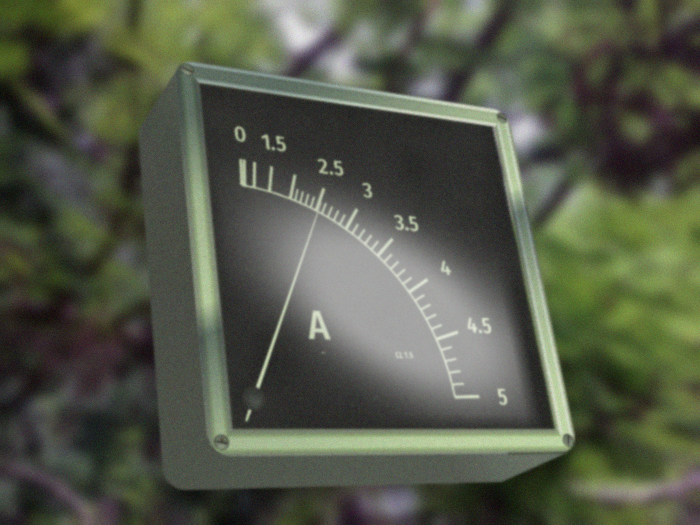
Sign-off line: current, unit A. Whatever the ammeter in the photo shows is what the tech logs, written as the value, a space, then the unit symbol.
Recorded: 2.5 A
